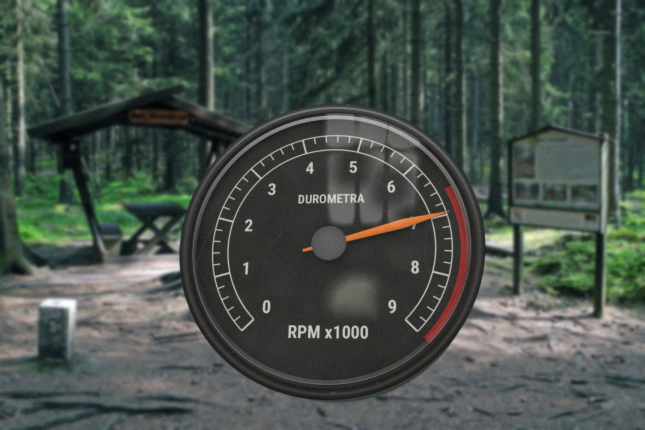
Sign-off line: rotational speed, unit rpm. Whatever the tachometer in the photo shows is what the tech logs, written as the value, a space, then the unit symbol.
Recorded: 7000 rpm
